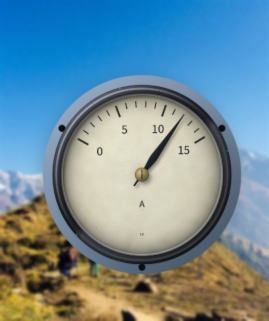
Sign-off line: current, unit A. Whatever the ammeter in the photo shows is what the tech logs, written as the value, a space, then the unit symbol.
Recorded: 12 A
